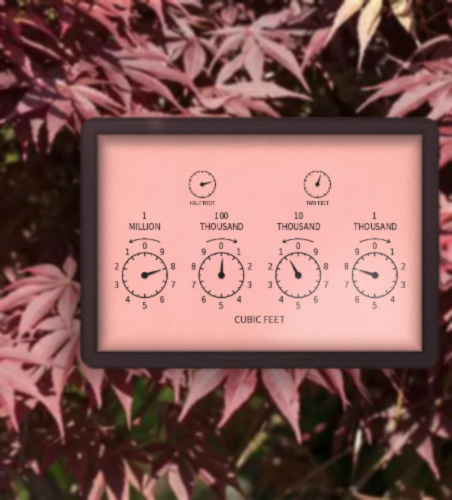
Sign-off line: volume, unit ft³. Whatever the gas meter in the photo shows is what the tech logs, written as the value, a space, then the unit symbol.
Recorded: 800800 ft³
